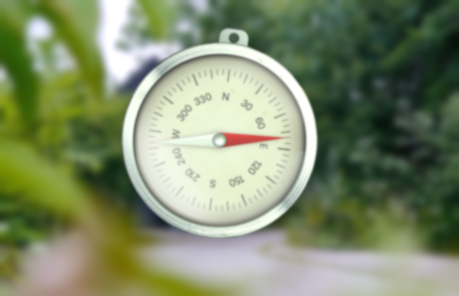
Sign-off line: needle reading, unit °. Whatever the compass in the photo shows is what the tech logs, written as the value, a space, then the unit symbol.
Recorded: 80 °
